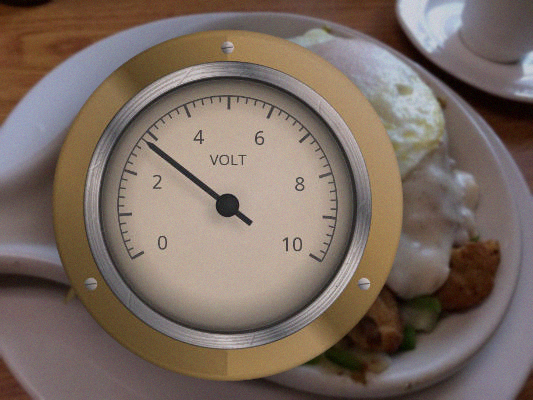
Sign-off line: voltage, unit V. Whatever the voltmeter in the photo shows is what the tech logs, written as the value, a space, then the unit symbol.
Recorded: 2.8 V
